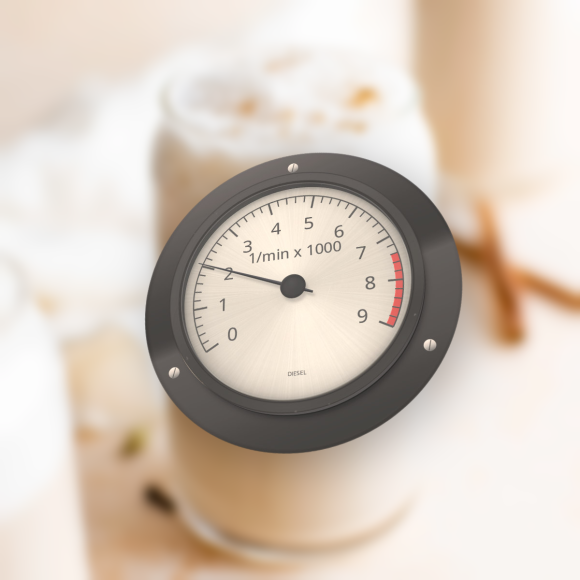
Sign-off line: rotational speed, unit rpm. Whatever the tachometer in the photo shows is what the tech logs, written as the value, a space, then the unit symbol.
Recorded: 2000 rpm
